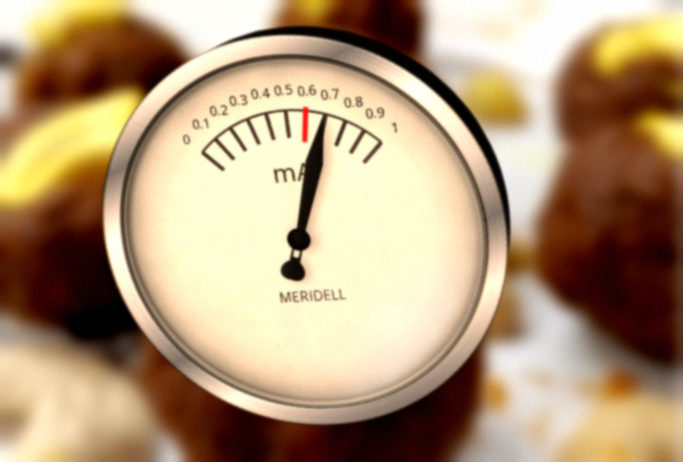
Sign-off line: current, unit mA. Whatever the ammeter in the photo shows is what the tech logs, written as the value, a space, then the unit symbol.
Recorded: 0.7 mA
